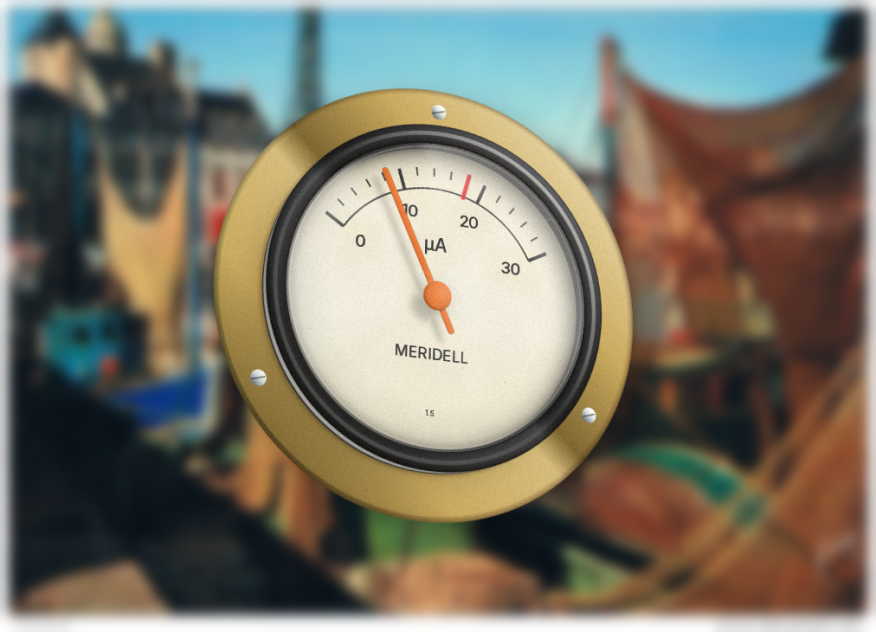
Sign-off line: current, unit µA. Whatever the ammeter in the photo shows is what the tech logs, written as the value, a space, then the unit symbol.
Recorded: 8 µA
